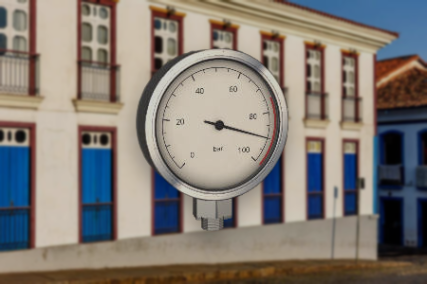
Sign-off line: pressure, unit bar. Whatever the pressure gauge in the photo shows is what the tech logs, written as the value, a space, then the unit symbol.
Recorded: 90 bar
